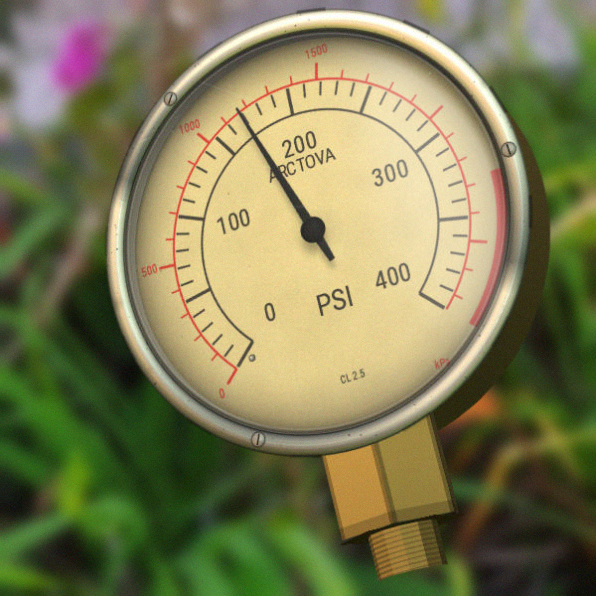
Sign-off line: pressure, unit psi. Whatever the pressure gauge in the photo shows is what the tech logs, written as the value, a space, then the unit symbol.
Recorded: 170 psi
